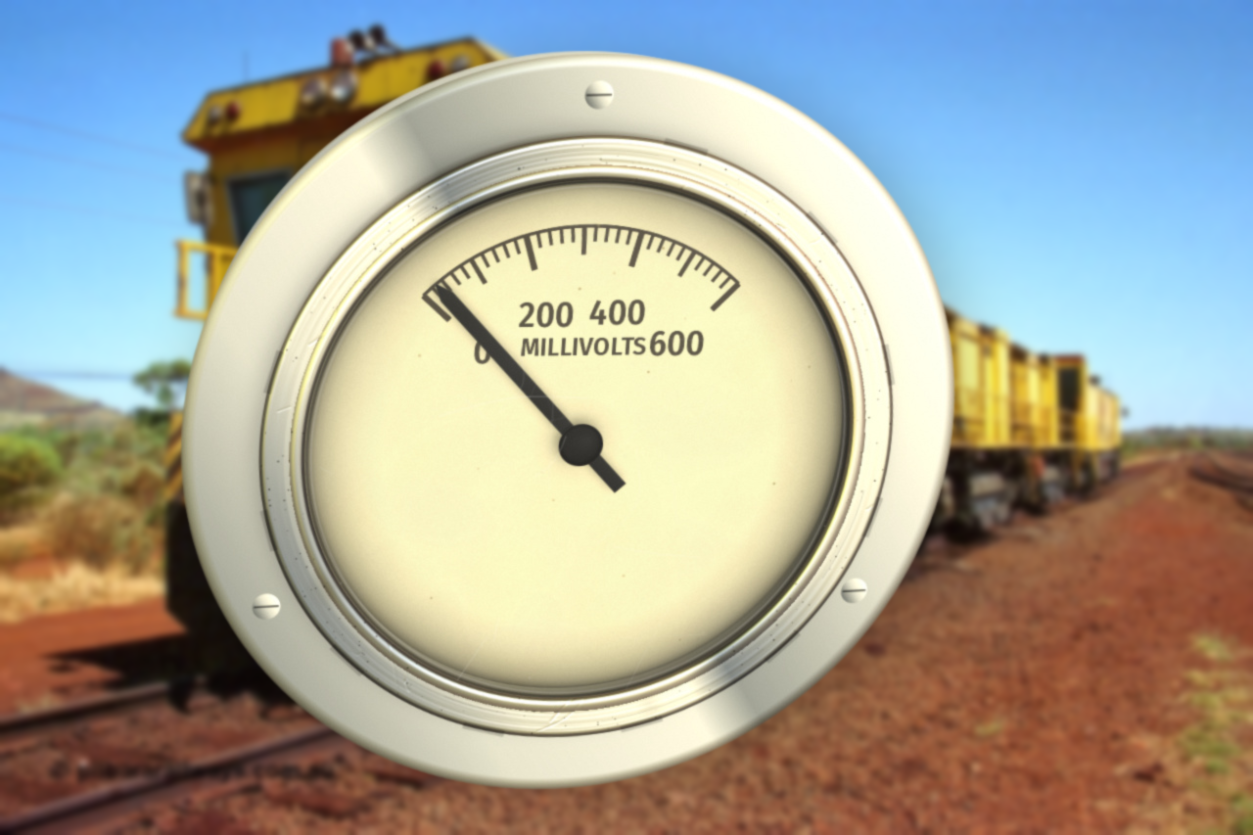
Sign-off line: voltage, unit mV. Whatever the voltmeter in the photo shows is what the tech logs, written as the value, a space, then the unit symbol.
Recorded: 30 mV
